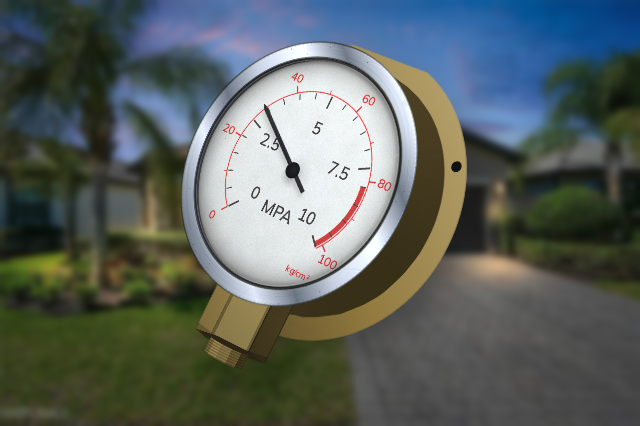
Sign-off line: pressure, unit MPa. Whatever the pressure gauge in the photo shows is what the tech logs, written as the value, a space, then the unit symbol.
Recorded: 3 MPa
